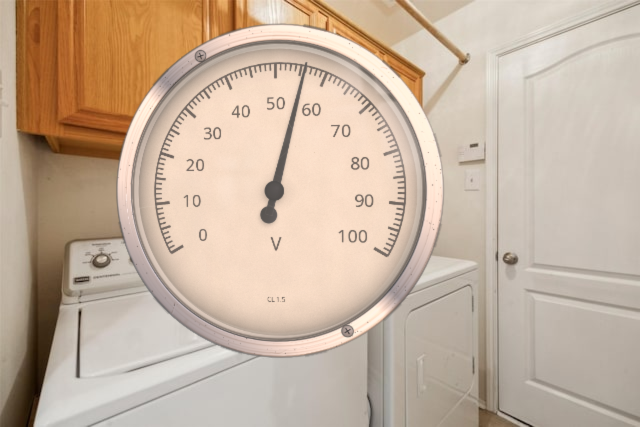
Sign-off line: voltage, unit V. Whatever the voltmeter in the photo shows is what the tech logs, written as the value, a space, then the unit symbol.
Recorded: 56 V
